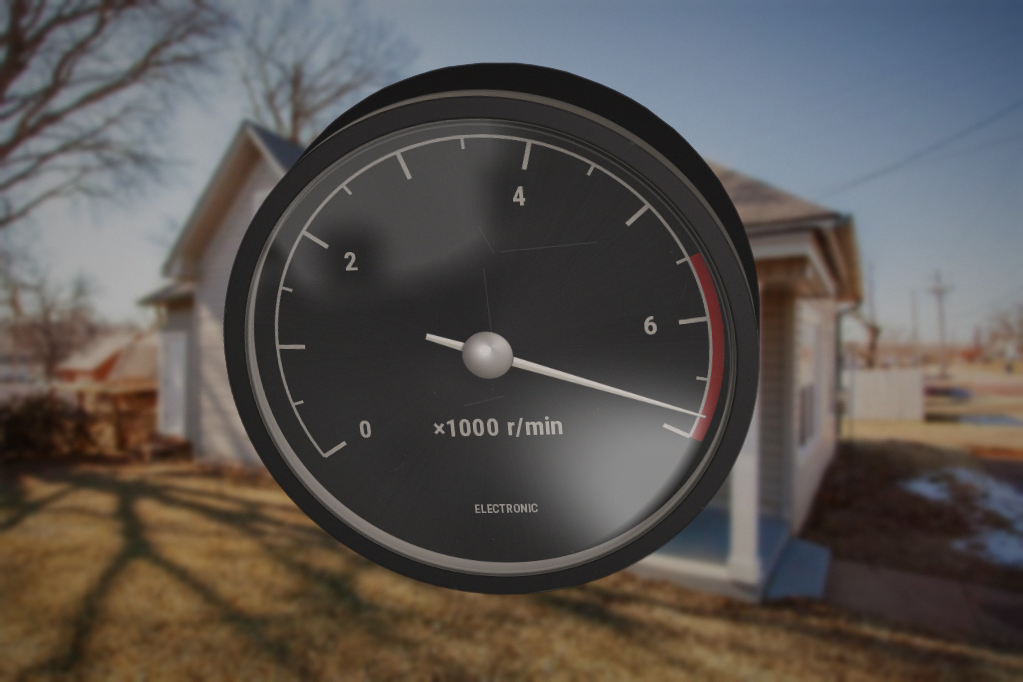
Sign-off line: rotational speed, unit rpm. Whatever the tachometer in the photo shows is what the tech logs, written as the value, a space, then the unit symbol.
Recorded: 6750 rpm
